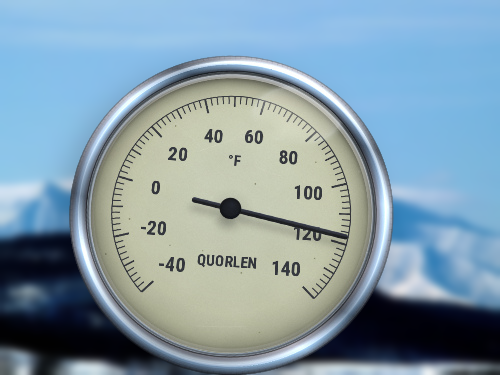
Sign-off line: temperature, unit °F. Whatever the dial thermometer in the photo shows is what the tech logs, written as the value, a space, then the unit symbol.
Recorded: 118 °F
